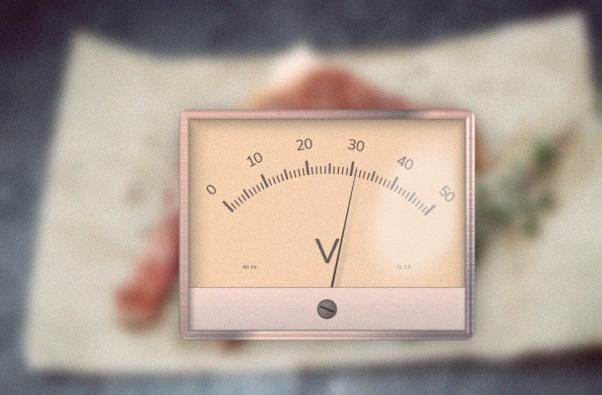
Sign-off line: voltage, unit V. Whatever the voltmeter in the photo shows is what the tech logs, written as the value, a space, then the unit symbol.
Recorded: 31 V
